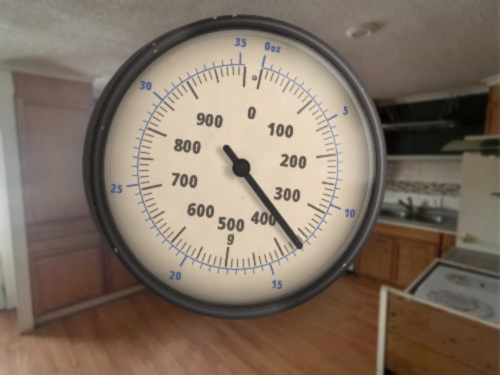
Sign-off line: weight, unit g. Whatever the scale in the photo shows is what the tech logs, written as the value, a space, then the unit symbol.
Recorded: 370 g
